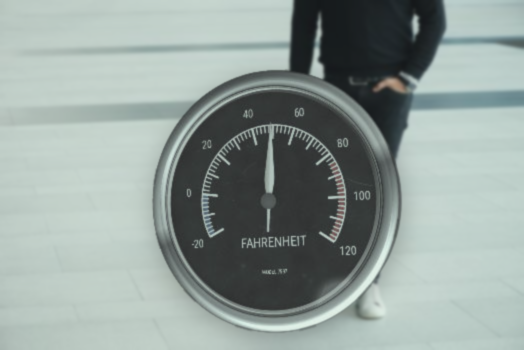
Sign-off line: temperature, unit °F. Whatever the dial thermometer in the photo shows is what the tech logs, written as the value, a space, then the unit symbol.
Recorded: 50 °F
